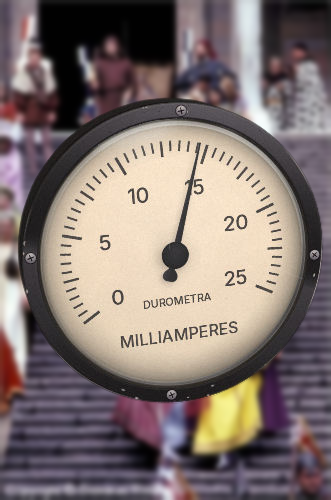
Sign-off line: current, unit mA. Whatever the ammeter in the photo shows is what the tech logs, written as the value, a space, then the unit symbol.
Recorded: 14.5 mA
